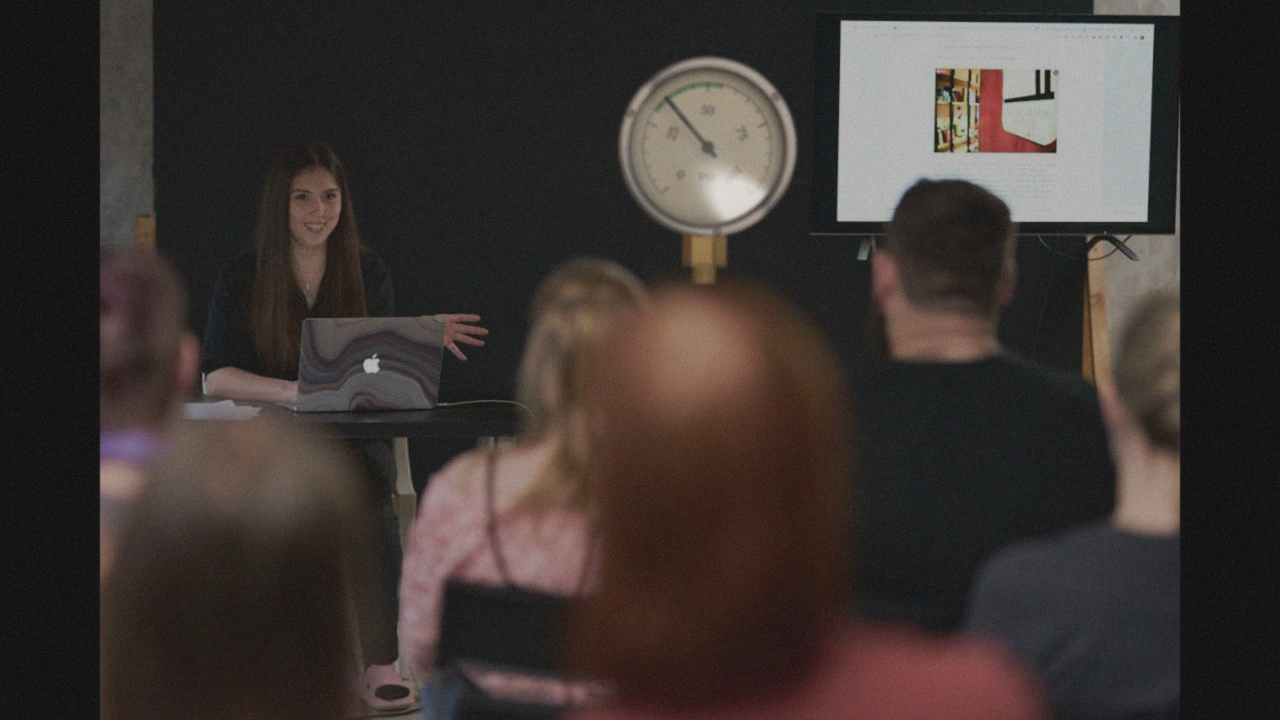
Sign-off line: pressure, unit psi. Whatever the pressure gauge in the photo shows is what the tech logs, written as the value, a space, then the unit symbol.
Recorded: 35 psi
